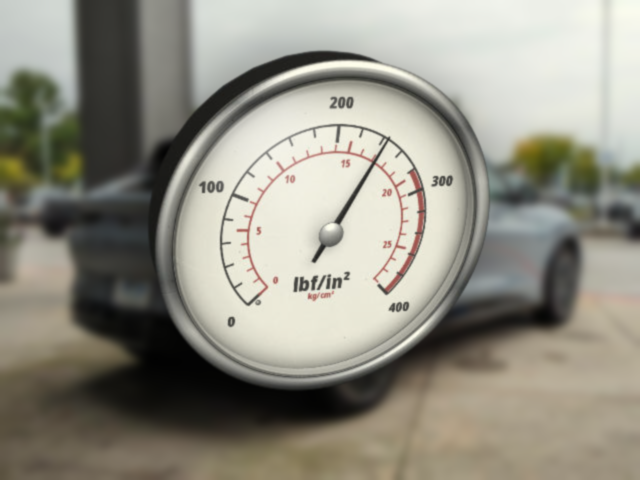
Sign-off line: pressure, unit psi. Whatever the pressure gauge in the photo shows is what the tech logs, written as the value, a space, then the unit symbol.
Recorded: 240 psi
